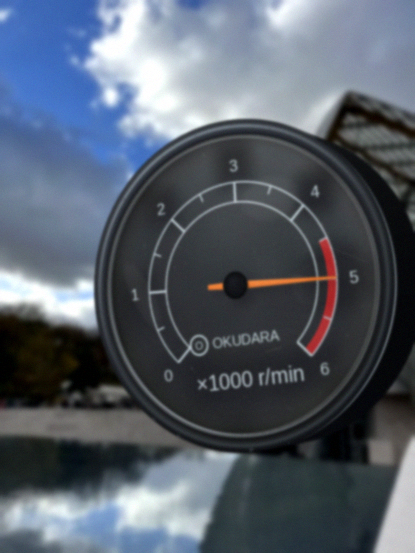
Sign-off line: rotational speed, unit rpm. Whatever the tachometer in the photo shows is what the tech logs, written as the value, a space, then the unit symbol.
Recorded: 5000 rpm
